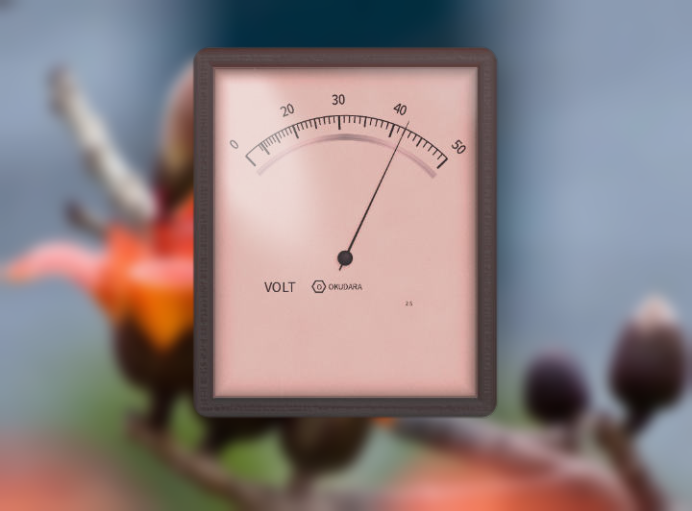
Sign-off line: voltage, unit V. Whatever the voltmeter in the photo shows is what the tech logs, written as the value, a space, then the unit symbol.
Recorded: 42 V
